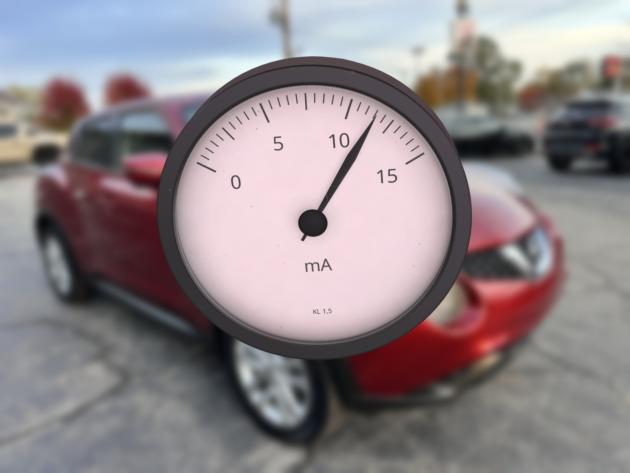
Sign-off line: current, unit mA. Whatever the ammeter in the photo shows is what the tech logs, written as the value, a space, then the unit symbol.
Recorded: 11.5 mA
